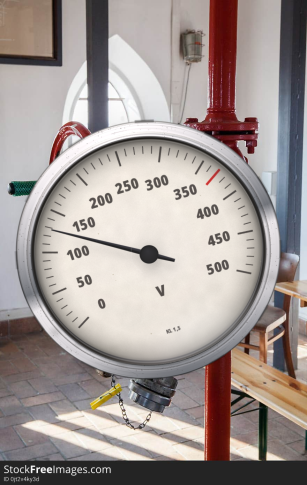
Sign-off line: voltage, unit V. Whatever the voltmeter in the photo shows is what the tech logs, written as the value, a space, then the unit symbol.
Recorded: 130 V
